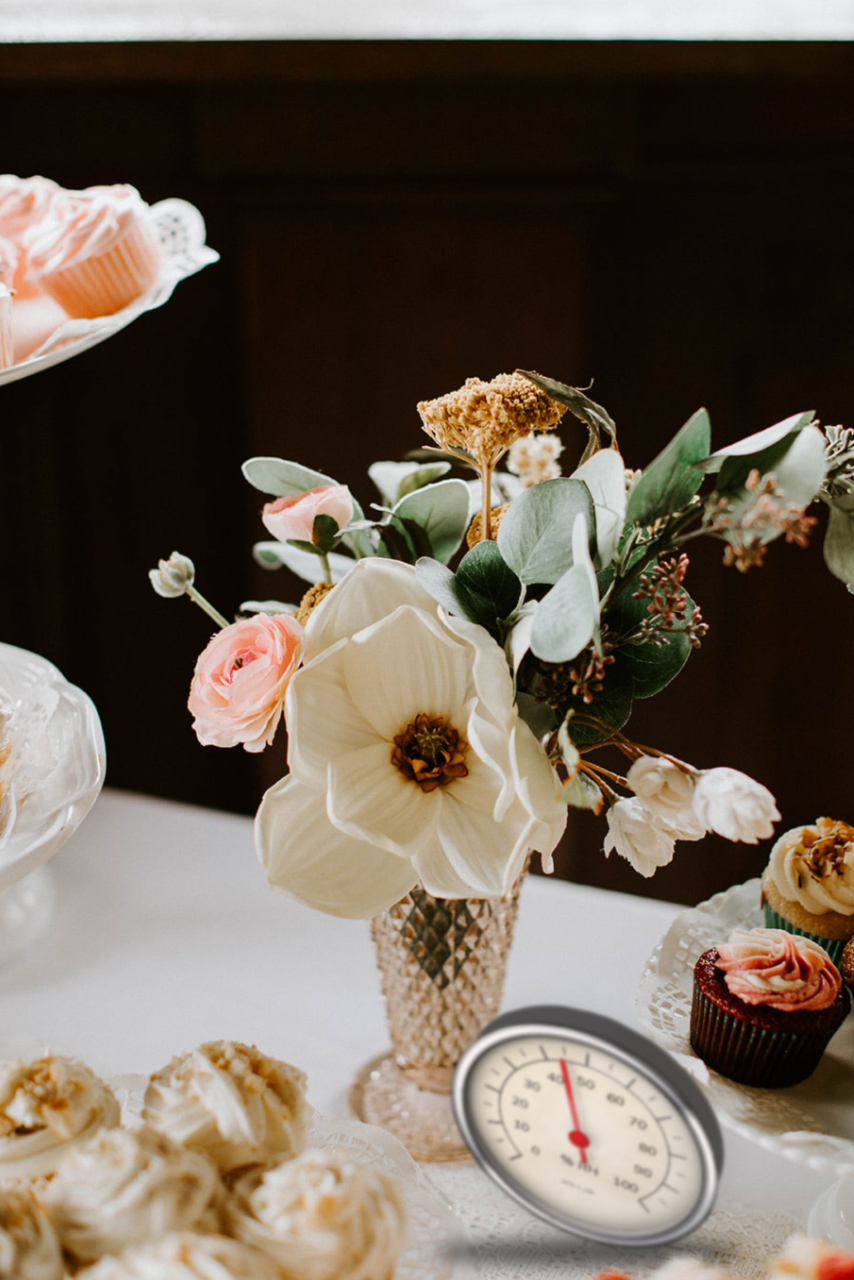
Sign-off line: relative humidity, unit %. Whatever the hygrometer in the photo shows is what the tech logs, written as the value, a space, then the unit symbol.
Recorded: 45 %
